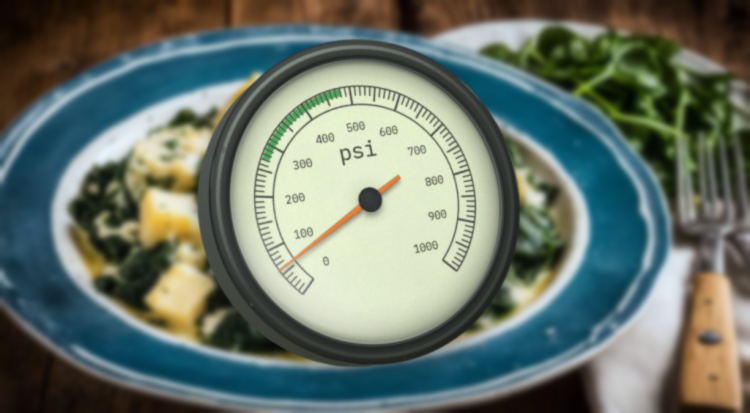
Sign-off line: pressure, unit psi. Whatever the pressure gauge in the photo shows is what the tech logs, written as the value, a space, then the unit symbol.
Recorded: 60 psi
